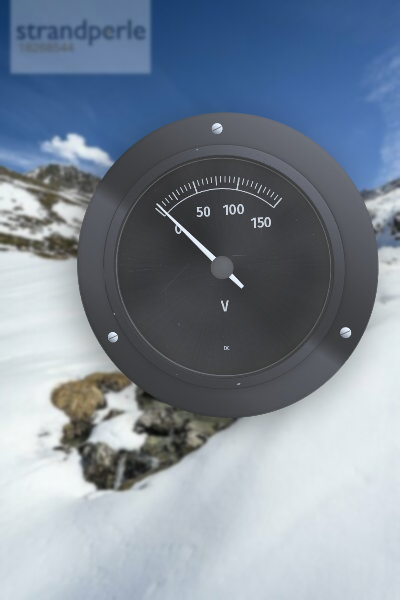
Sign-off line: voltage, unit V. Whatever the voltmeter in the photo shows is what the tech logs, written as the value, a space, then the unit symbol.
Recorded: 5 V
